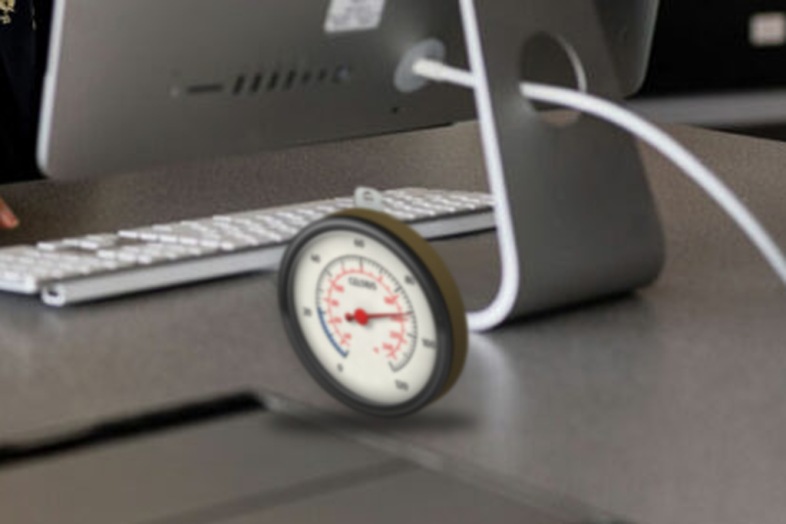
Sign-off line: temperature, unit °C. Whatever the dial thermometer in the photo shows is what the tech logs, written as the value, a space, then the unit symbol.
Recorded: 90 °C
